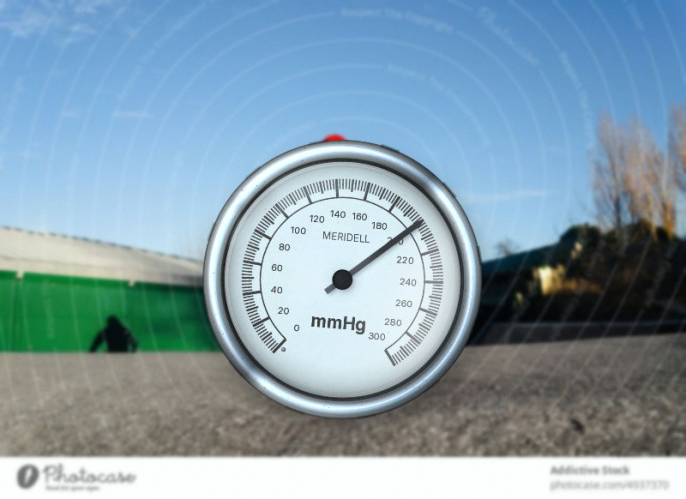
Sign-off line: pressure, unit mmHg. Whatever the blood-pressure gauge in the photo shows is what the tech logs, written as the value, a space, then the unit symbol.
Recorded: 200 mmHg
